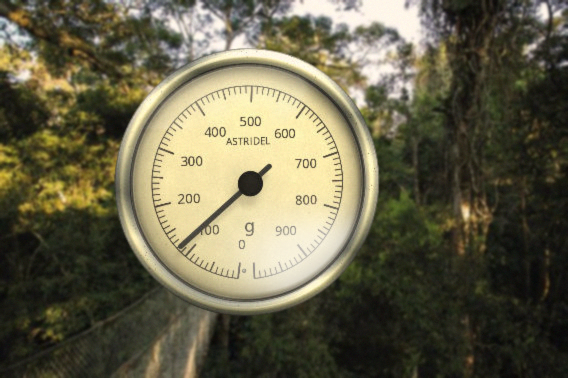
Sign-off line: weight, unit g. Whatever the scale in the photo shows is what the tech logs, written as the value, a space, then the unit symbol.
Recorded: 120 g
